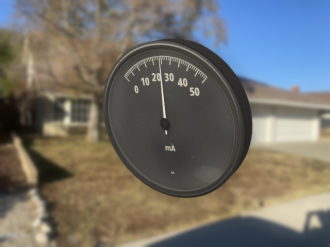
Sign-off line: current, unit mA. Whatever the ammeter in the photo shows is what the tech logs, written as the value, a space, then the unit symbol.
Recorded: 25 mA
